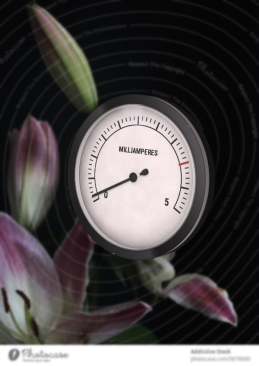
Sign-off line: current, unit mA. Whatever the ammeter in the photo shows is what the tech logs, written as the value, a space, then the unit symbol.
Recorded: 0.1 mA
